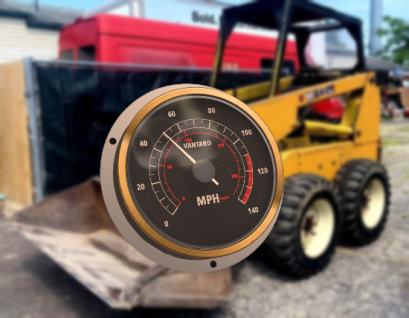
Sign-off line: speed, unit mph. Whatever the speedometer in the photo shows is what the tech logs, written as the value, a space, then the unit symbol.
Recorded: 50 mph
